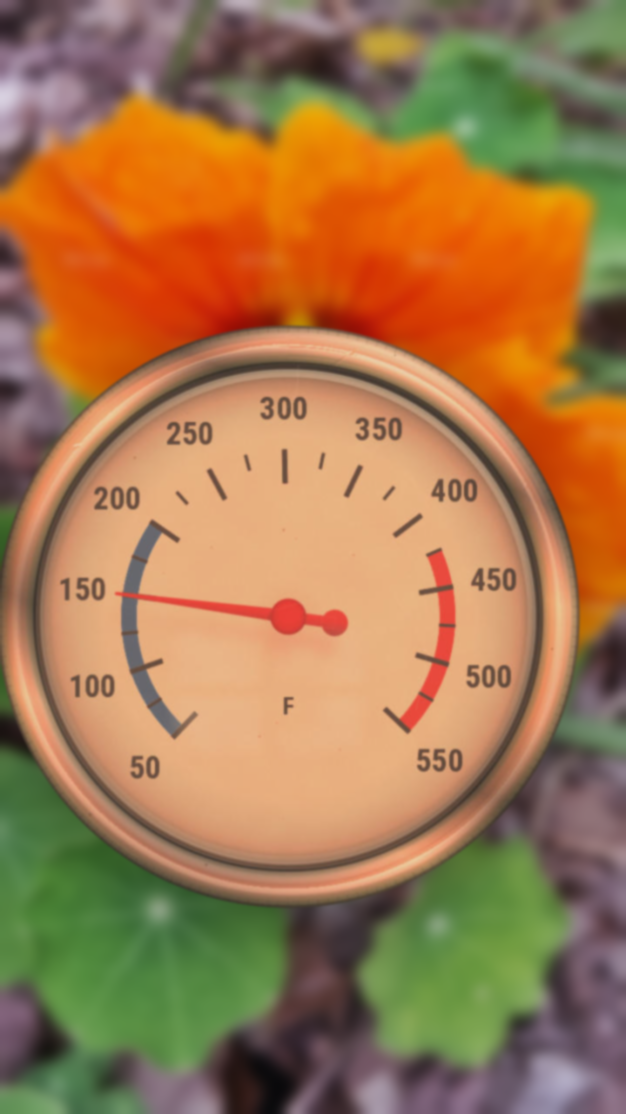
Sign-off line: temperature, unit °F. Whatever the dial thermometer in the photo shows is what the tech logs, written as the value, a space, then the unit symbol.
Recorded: 150 °F
